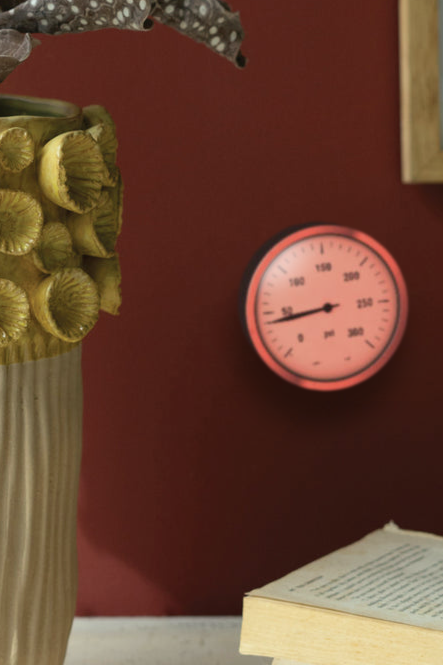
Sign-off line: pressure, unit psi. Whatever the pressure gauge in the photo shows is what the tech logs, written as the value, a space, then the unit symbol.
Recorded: 40 psi
